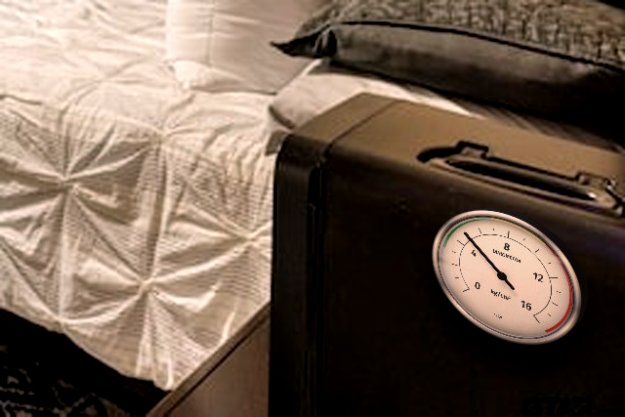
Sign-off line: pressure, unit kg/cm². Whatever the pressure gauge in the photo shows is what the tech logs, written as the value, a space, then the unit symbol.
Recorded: 5 kg/cm²
